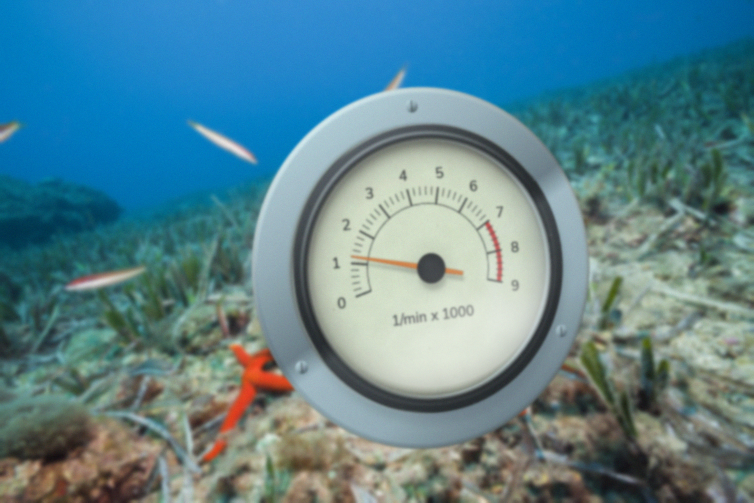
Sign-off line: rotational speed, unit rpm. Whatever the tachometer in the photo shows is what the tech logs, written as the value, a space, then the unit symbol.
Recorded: 1200 rpm
